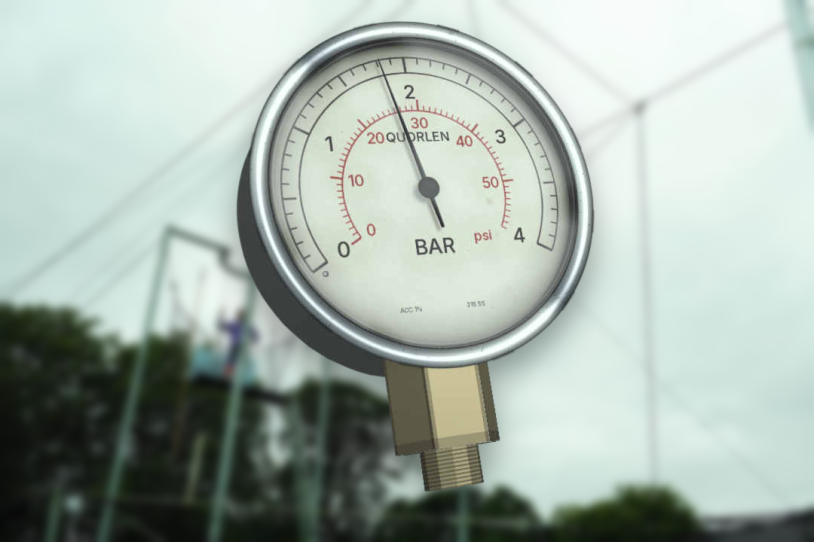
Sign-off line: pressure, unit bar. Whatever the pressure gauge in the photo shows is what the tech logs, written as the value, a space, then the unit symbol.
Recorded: 1.8 bar
